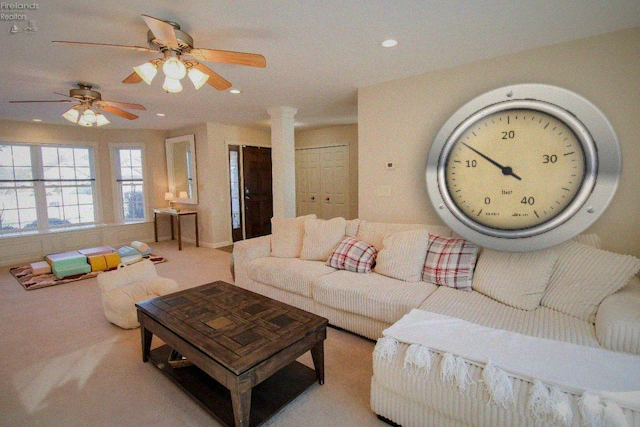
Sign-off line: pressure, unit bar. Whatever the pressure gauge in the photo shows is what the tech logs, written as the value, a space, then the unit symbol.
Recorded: 13 bar
